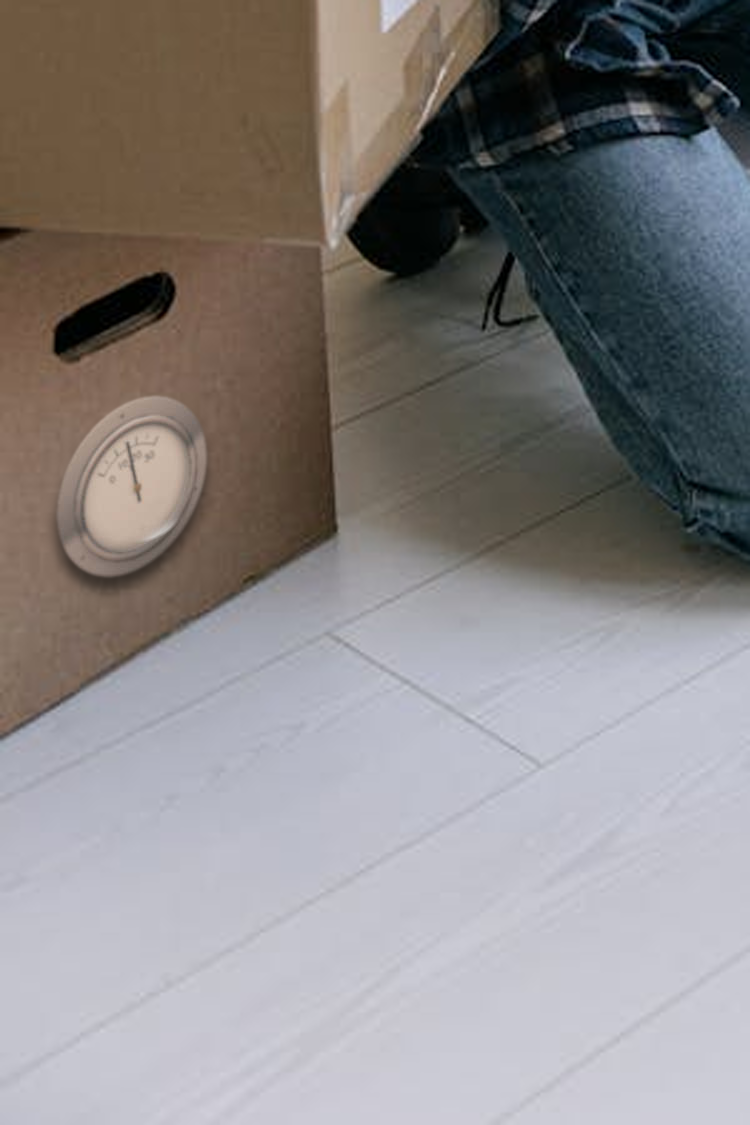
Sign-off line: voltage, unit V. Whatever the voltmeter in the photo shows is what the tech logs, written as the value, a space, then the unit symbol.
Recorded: 15 V
